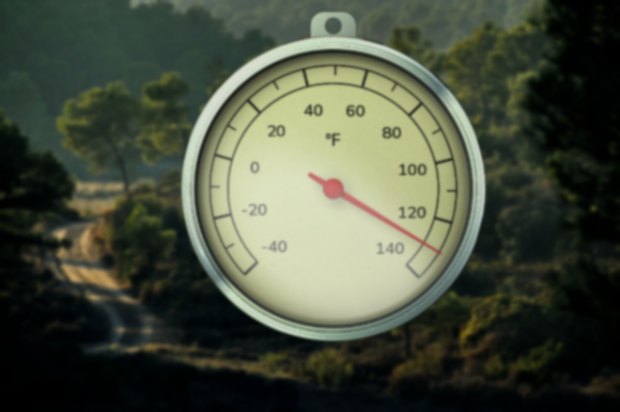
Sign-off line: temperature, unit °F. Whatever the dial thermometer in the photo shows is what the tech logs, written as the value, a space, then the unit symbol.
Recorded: 130 °F
